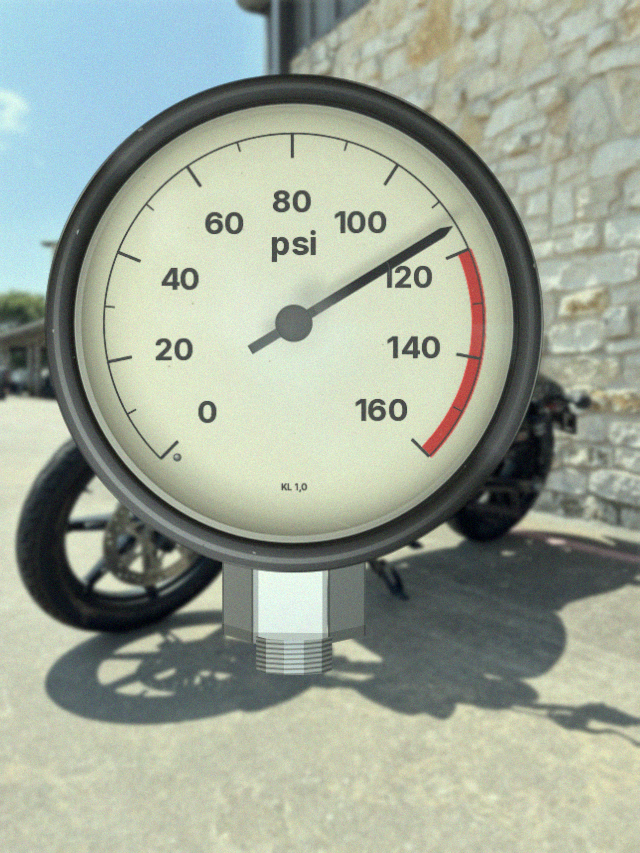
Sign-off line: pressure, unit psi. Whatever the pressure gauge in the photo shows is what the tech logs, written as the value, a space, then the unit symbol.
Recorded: 115 psi
